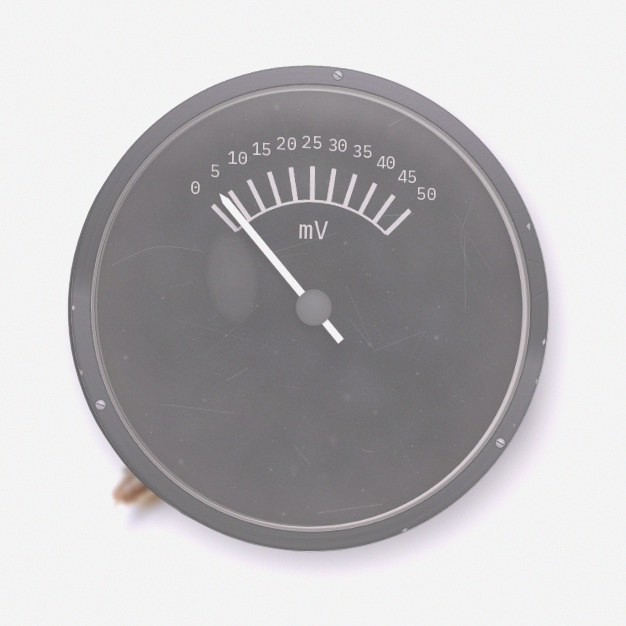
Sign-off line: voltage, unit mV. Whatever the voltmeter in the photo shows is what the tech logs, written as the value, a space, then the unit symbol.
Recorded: 2.5 mV
